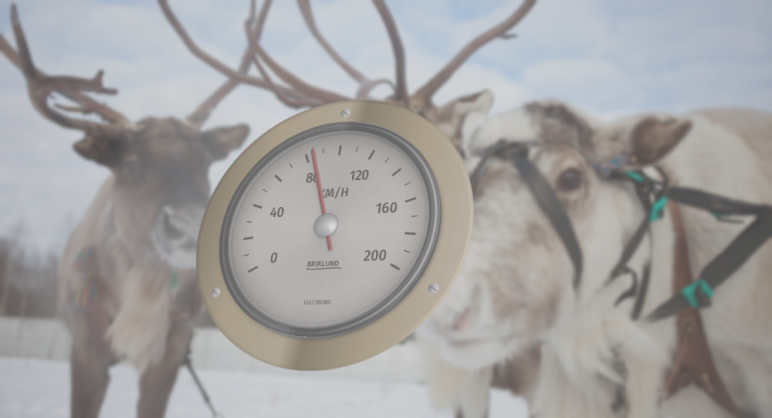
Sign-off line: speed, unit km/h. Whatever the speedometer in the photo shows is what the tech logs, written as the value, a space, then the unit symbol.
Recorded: 85 km/h
